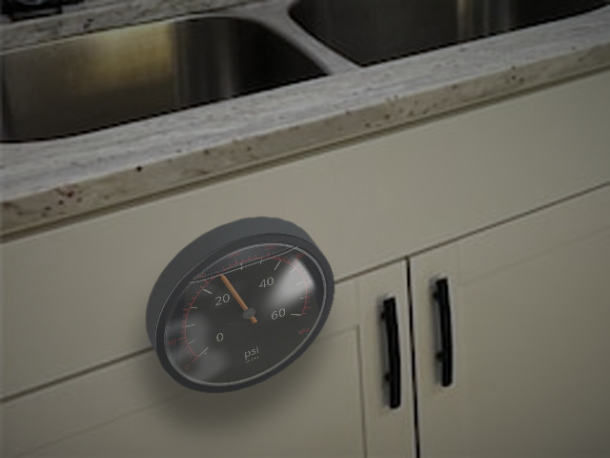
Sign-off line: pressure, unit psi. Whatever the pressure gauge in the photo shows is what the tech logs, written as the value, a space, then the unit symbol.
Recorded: 25 psi
